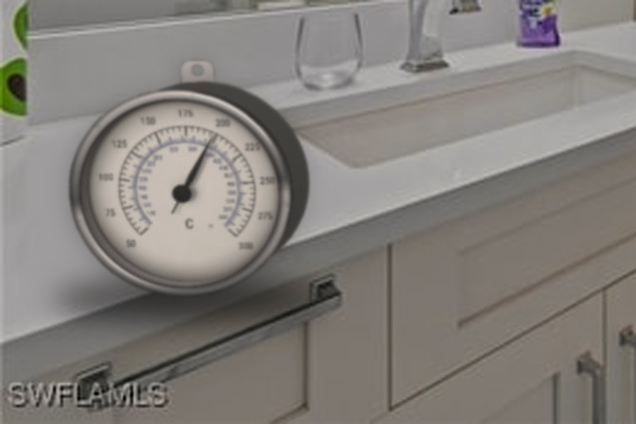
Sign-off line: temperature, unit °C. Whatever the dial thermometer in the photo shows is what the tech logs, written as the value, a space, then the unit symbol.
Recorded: 200 °C
